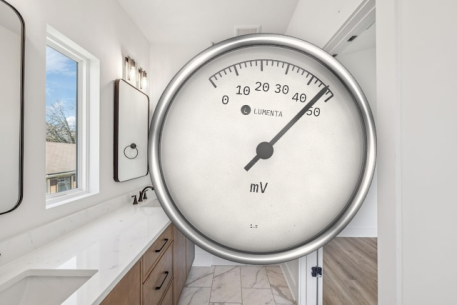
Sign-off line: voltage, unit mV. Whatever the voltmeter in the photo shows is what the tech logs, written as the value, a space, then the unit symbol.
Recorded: 46 mV
